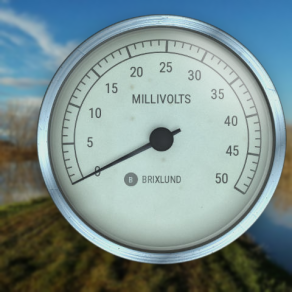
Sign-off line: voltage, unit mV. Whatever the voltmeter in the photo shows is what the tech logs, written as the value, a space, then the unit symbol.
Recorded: 0 mV
